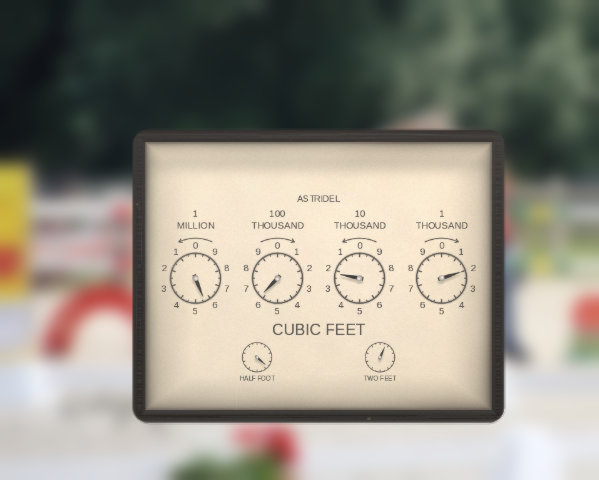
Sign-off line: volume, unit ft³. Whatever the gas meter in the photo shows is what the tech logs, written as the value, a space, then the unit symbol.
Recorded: 562200 ft³
